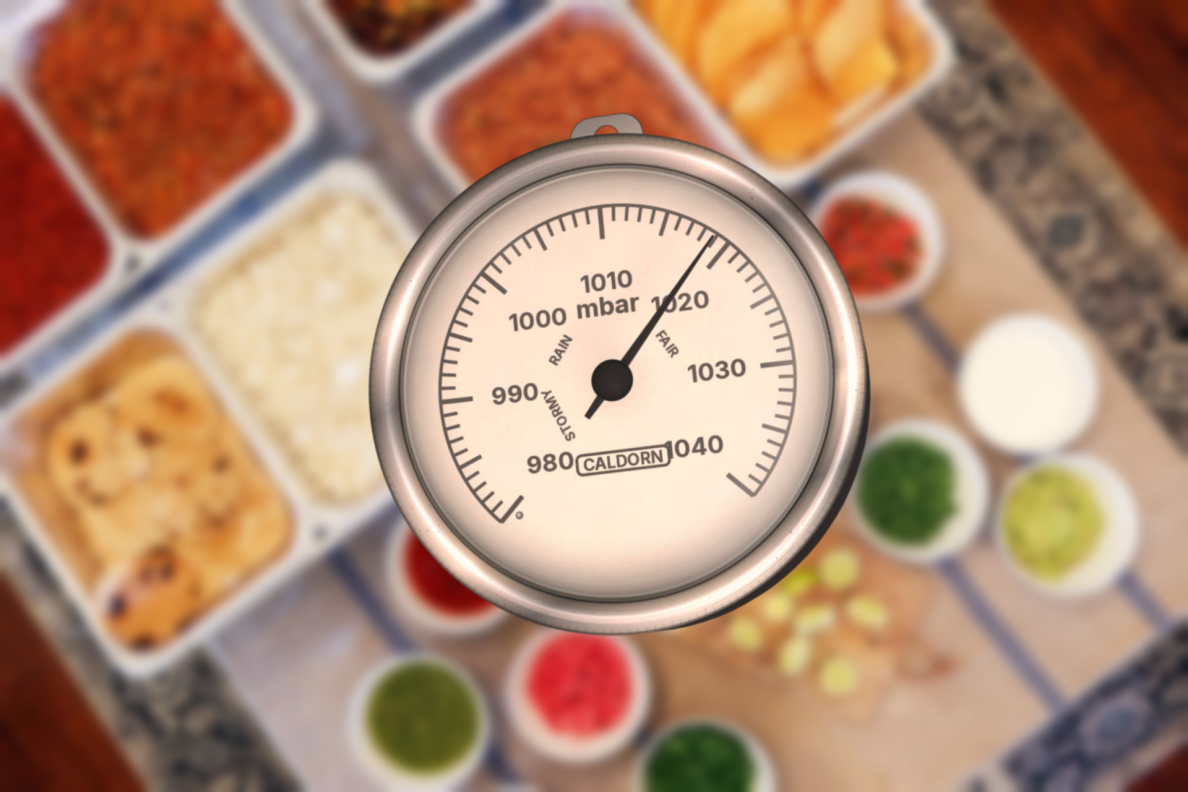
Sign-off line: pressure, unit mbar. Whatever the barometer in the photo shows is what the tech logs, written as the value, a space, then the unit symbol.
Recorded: 1019 mbar
